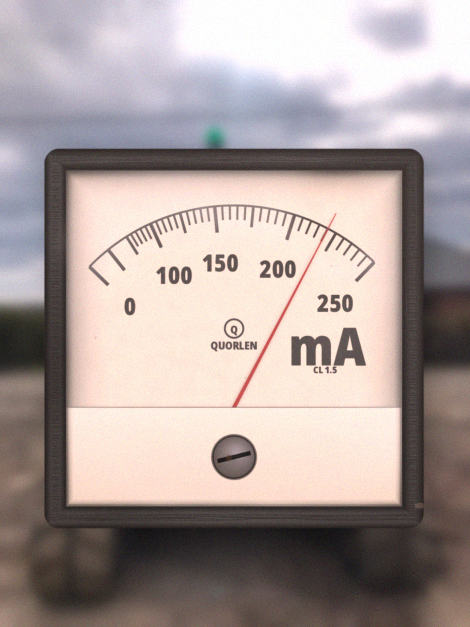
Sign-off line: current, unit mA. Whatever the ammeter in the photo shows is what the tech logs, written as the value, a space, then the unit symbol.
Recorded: 220 mA
